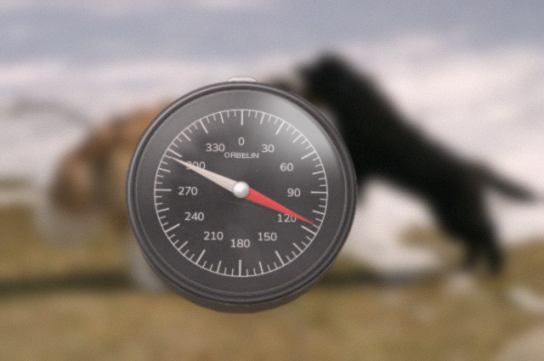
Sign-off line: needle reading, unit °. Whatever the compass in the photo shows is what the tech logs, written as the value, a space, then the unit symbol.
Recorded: 115 °
